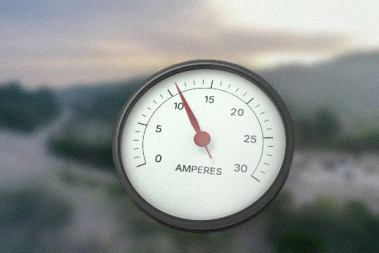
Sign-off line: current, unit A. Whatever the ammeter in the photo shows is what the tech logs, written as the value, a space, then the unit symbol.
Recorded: 11 A
